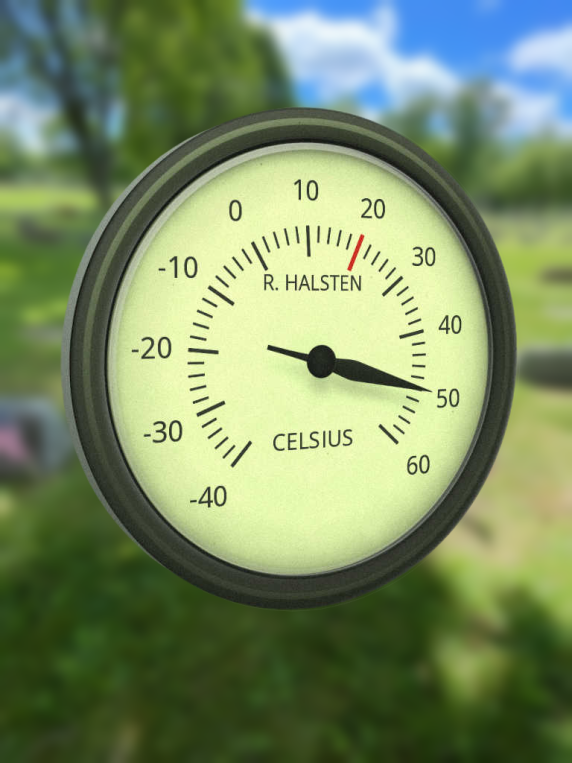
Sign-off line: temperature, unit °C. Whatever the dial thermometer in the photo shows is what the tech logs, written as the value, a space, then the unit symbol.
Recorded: 50 °C
